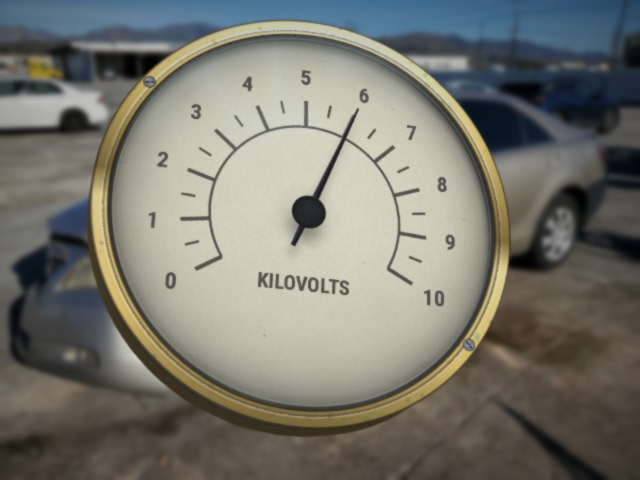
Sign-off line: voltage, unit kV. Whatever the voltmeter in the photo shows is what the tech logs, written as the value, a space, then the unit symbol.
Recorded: 6 kV
